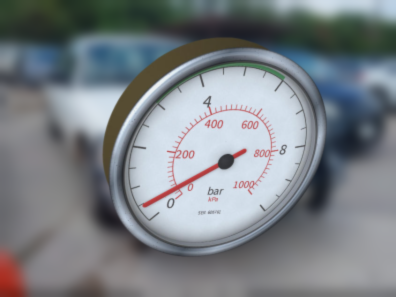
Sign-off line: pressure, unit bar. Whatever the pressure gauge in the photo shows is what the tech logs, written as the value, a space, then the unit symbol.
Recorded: 0.5 bar
